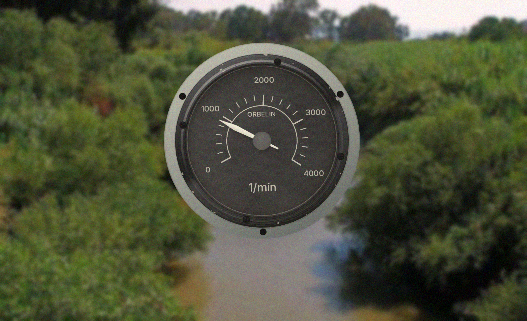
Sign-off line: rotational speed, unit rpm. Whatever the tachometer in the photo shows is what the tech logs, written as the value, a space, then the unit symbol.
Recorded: 900 rpm
